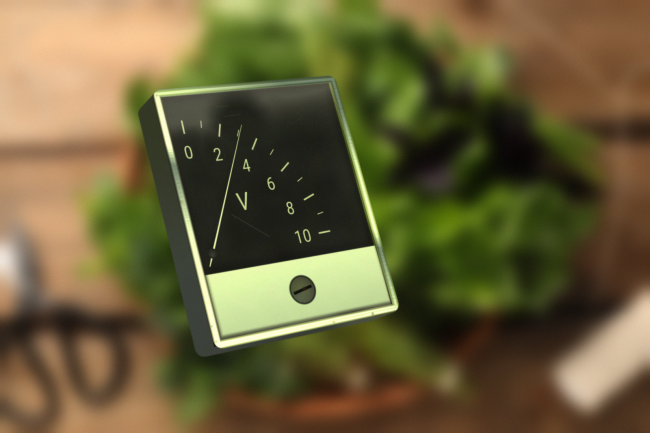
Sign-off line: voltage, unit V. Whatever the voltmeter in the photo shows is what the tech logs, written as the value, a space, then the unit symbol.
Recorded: 3 V
